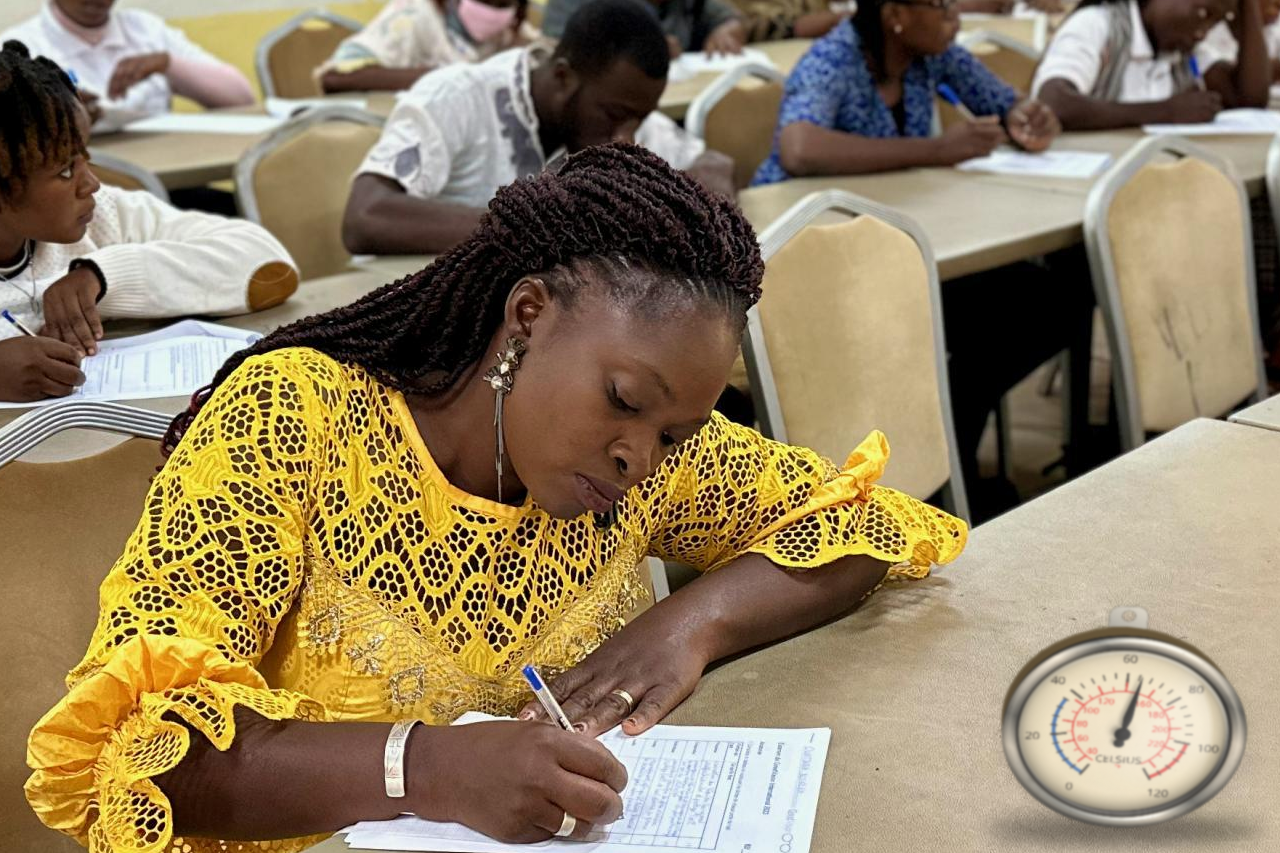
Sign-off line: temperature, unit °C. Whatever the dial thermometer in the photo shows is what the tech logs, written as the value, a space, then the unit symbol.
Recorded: 64 °C
